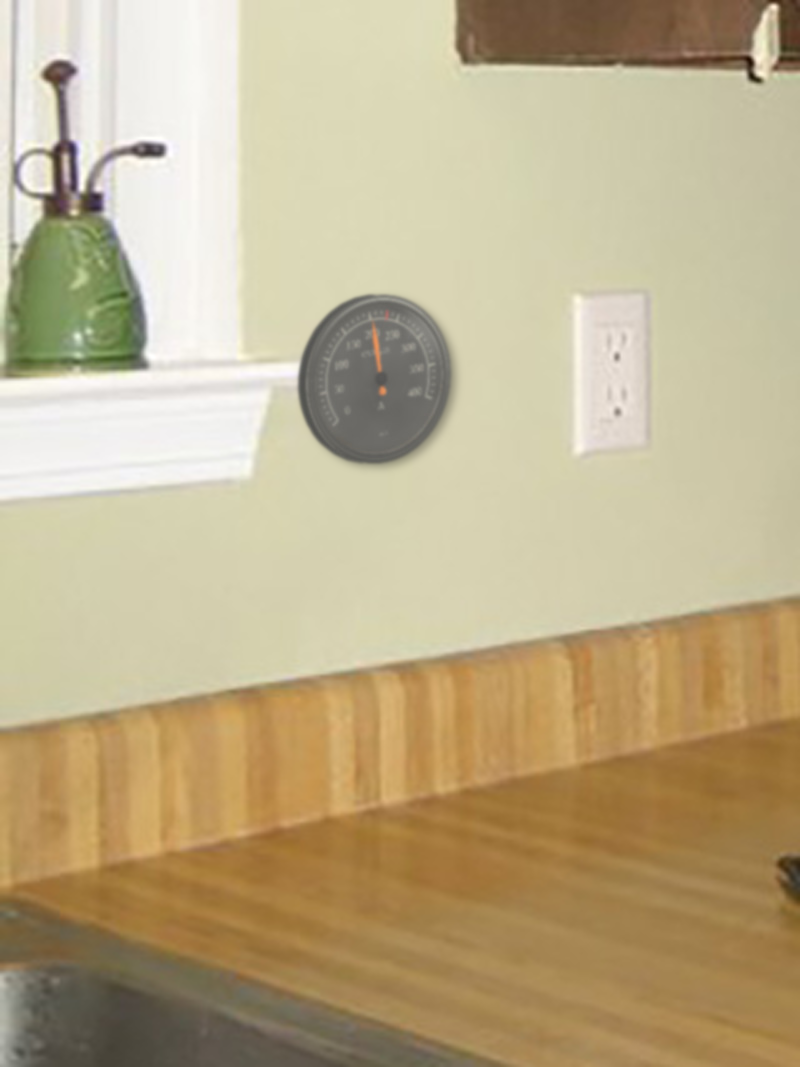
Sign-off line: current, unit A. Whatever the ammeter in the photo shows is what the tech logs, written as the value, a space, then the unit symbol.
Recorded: 200 A
